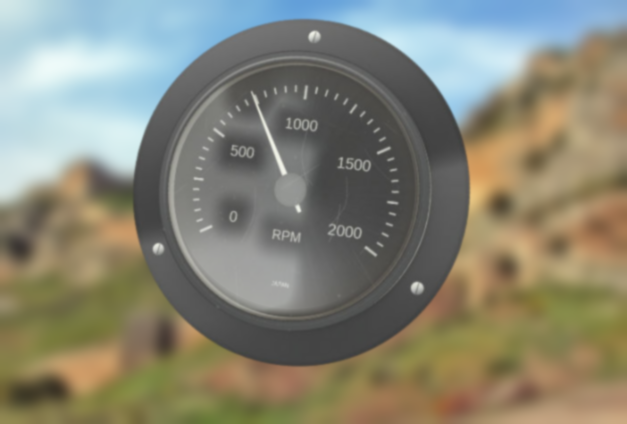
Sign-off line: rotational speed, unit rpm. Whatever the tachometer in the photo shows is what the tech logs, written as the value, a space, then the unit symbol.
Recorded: 750 rpm
